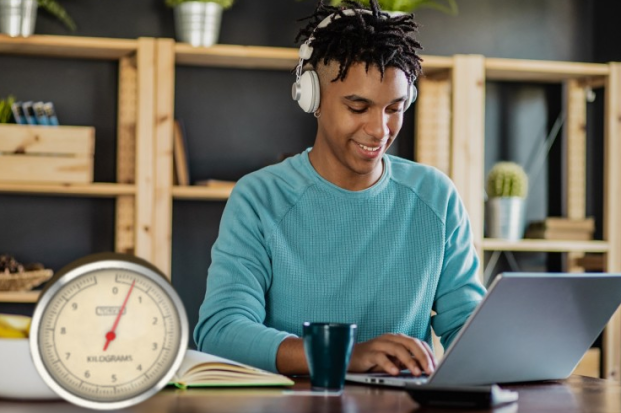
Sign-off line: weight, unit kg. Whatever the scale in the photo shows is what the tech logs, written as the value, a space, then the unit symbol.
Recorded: 0.5 kg
